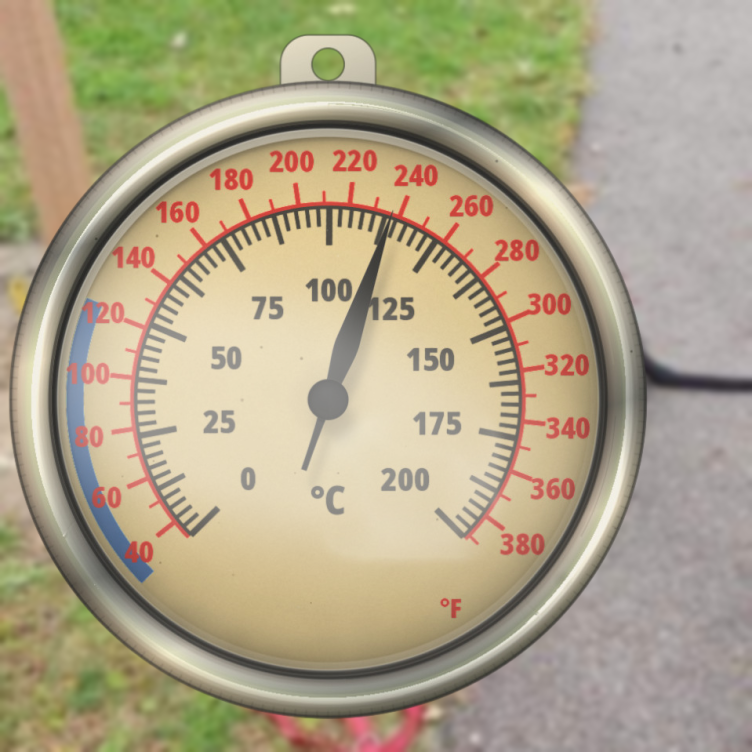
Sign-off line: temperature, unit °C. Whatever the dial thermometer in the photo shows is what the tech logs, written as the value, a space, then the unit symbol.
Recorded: 113.75 °C
